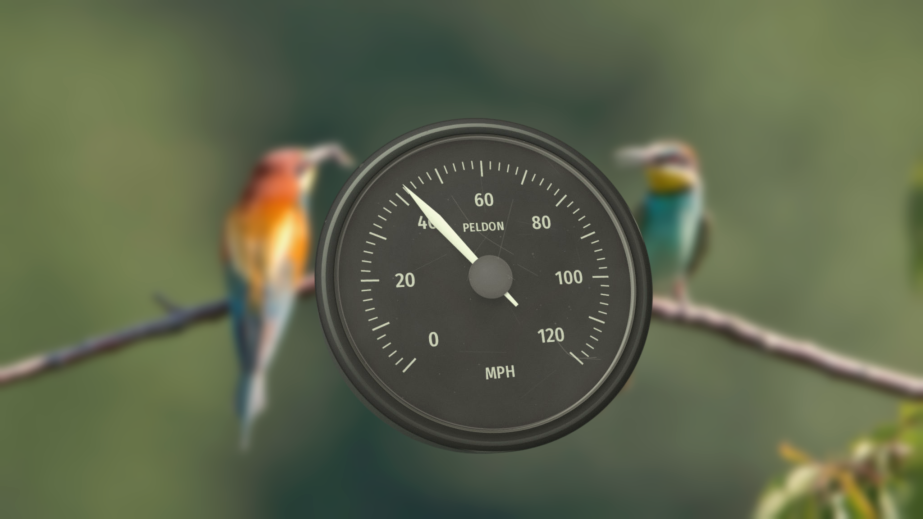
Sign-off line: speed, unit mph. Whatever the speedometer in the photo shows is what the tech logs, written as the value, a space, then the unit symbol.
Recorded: 42 mph
